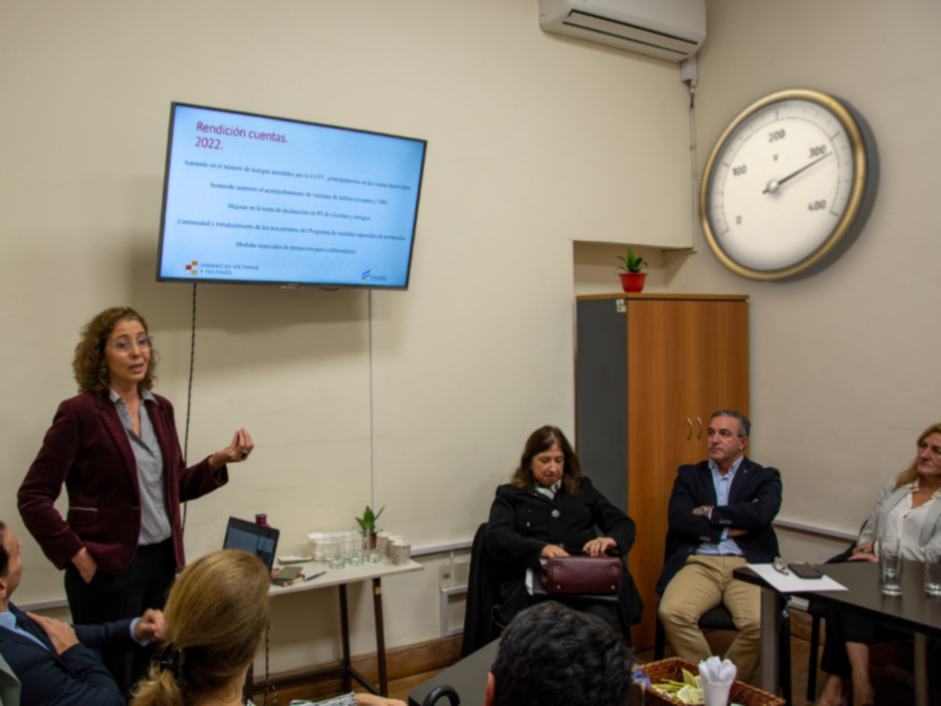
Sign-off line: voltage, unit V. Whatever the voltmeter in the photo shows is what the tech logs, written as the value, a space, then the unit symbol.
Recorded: 320 V
